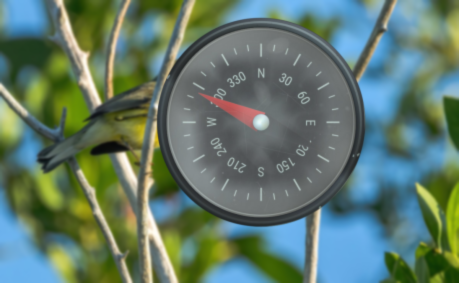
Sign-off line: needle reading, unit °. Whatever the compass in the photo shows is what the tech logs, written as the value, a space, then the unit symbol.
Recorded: 295 °
